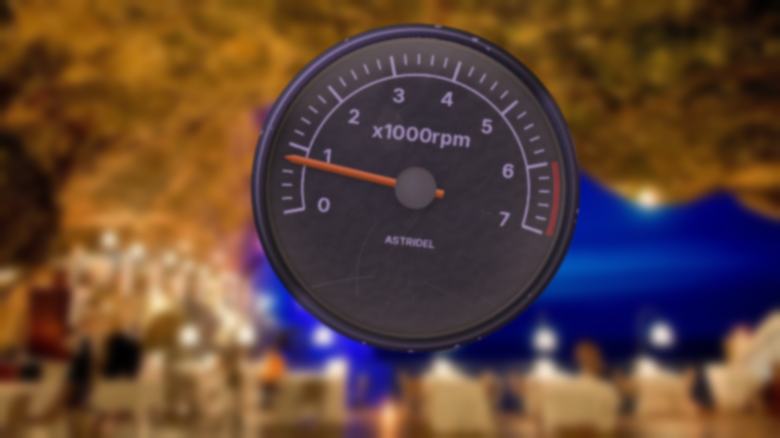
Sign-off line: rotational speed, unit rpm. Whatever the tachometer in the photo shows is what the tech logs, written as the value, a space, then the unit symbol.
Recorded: 800 rpm
